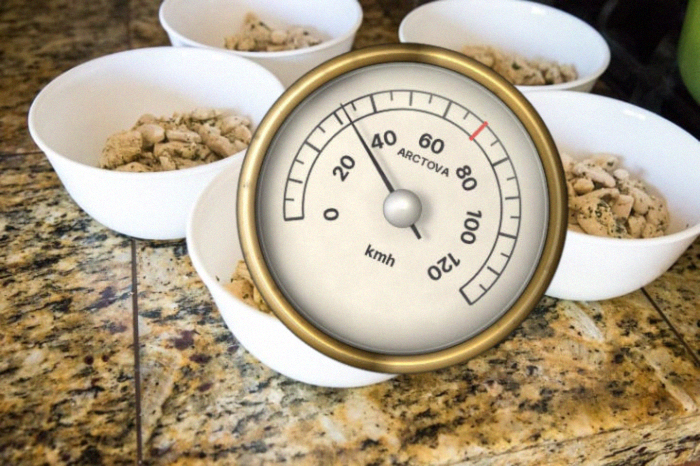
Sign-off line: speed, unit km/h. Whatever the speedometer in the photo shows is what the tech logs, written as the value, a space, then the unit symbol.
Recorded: 32.5 km/h
